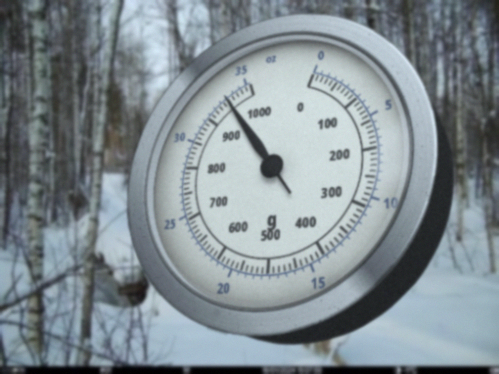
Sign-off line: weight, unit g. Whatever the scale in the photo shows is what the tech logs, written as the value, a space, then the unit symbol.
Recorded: 950 g
